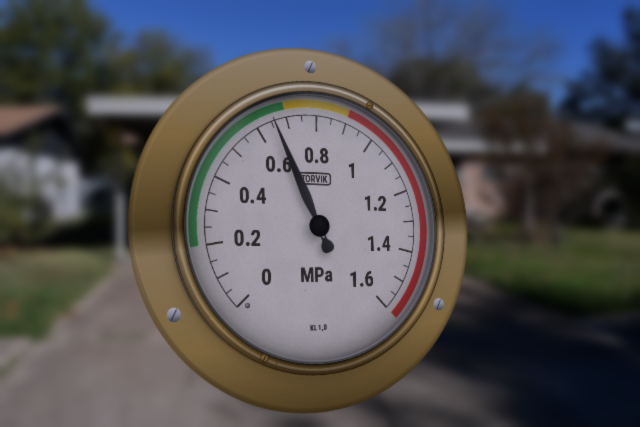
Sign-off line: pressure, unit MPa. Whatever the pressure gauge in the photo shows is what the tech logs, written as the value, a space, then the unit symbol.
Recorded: 0.65 MPa
